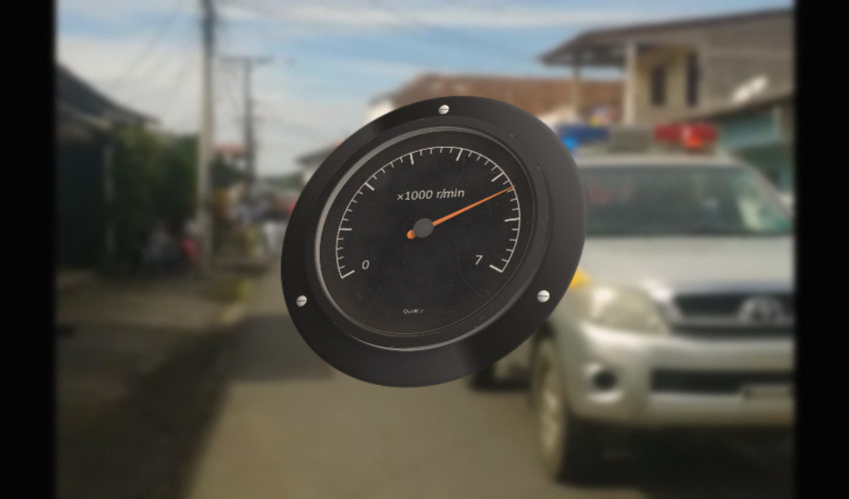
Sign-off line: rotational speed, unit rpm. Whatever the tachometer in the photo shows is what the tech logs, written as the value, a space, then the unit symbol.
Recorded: 5400 rpm
